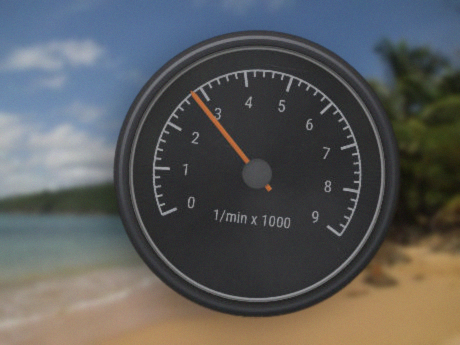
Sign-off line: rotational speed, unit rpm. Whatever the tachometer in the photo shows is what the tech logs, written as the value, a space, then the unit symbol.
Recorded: 2800 rpm
